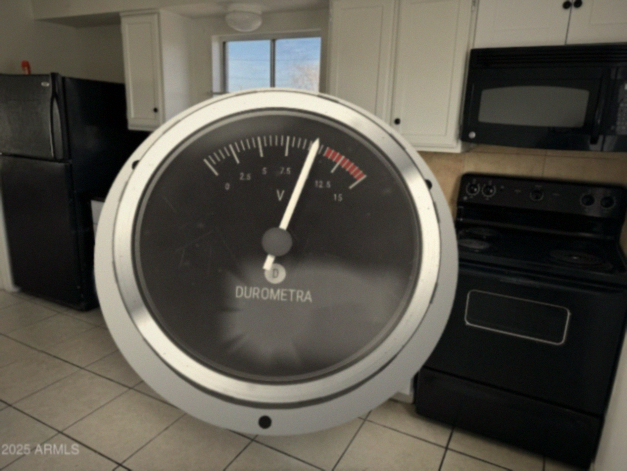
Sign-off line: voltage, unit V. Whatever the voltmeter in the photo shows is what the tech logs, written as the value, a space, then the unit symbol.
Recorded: 10 V
